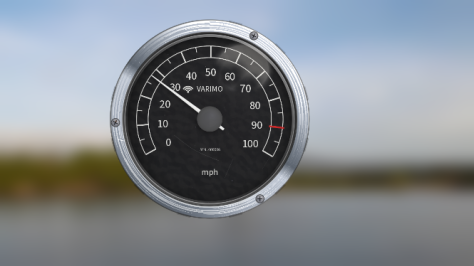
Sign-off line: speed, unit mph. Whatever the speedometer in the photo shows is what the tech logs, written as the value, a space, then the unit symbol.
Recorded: 27.5 mph
